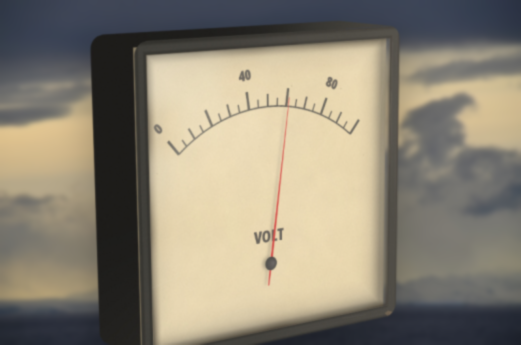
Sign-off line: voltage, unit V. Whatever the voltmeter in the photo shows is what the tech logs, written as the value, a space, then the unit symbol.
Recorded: 60 V
